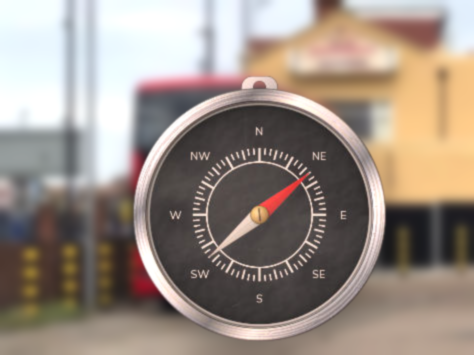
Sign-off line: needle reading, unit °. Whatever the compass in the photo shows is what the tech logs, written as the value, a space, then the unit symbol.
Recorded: 50 °
